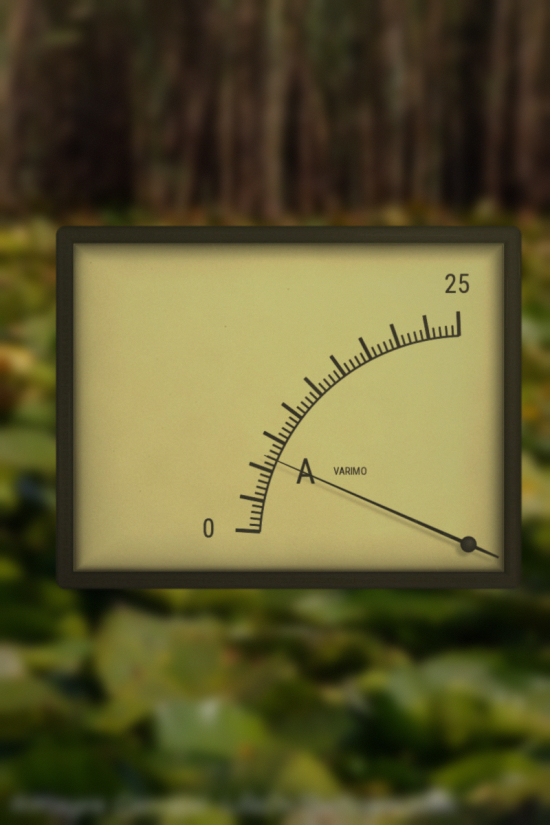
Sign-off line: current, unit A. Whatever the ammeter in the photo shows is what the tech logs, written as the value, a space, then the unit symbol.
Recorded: 6 A
